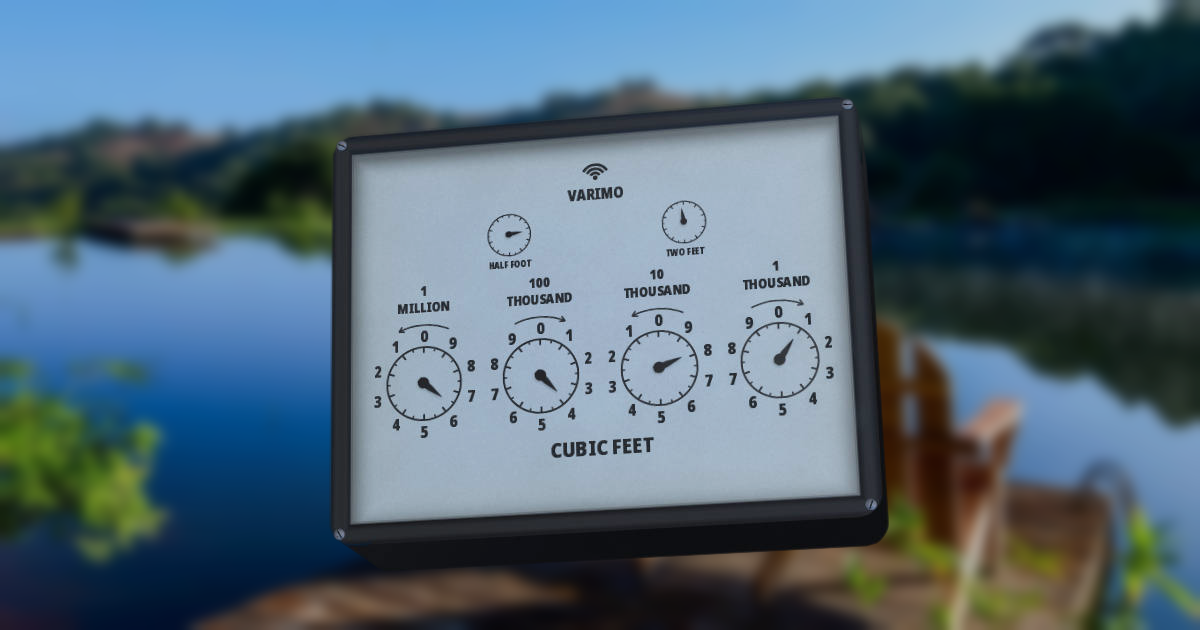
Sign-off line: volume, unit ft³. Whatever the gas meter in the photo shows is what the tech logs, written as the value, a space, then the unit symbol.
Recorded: 638100 ft³
